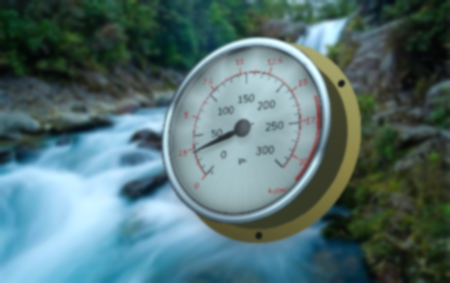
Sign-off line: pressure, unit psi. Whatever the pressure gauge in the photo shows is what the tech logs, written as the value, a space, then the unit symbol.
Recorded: 30 psi
